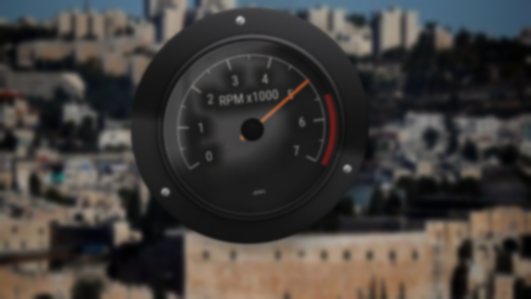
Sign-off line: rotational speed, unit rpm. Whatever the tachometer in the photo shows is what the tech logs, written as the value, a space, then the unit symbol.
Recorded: 5000 rpm
